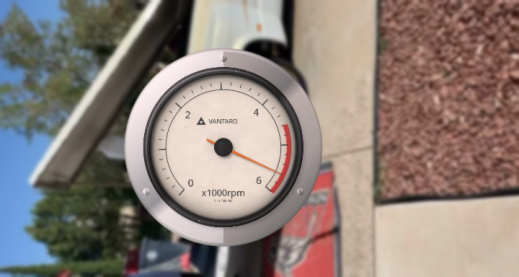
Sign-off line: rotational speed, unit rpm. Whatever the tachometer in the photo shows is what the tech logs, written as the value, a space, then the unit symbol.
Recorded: 5600 rpm
